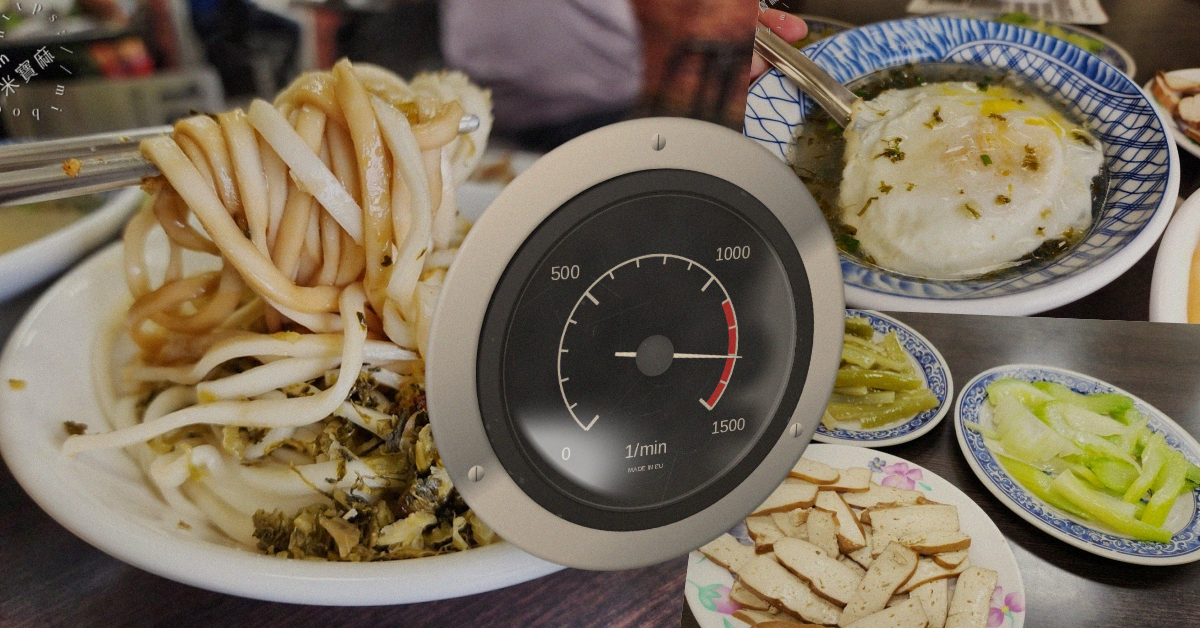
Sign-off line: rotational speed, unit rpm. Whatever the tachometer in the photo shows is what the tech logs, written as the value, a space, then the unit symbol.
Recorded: 1300 rpm
